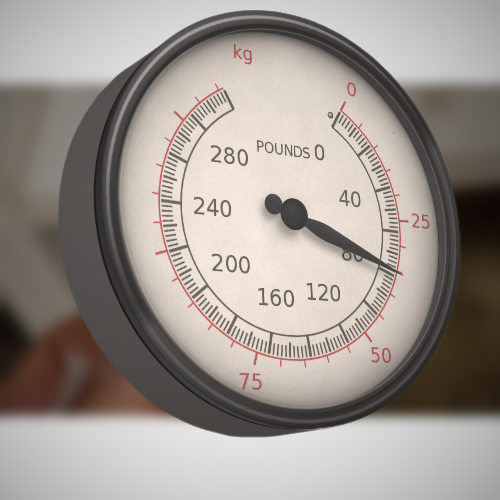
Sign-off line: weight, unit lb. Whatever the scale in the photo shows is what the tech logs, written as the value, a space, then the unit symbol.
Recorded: 80 lb
